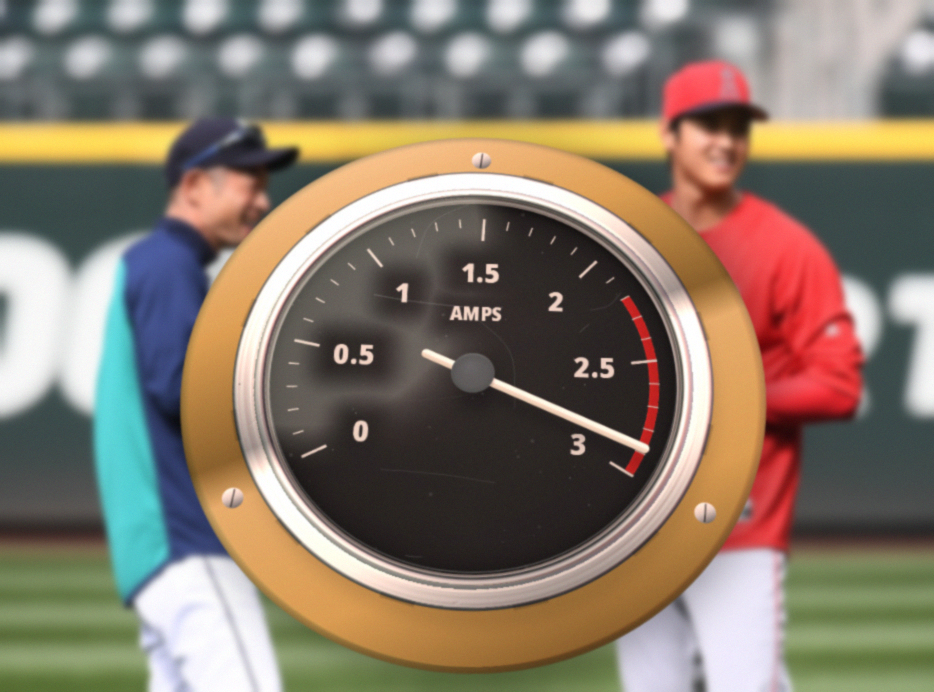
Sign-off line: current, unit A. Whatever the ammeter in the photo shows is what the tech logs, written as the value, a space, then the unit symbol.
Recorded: 2.9 A
